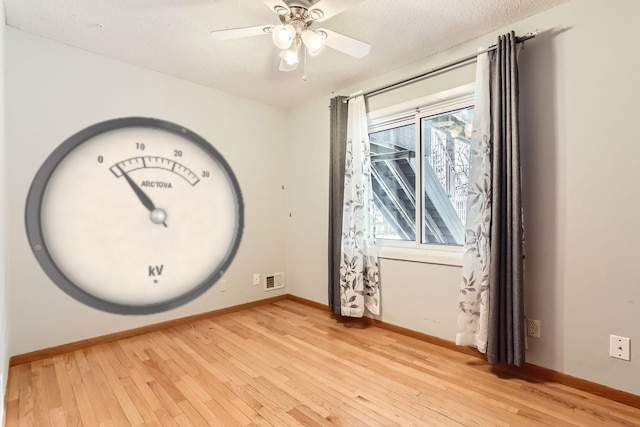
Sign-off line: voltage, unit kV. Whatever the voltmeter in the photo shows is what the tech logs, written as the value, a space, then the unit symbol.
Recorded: 2 kV
